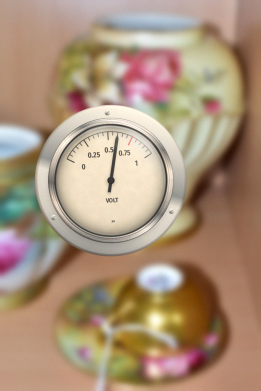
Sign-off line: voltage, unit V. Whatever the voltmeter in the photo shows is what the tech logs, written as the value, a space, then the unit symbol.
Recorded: 0.6 V
